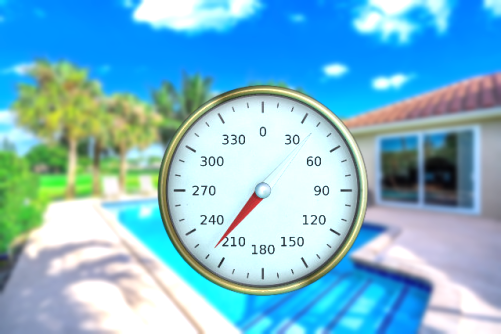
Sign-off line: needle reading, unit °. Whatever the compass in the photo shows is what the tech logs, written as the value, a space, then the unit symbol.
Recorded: 220 °
